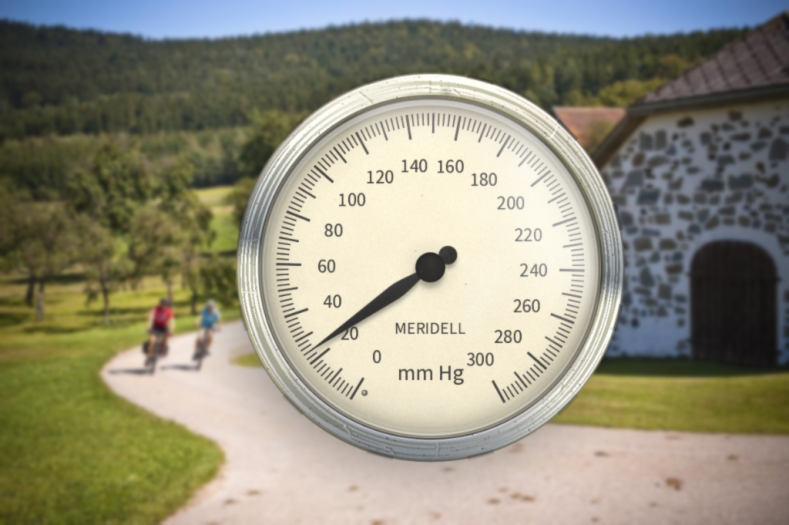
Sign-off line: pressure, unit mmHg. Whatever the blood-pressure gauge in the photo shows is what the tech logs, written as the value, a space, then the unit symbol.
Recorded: 24 mmHg
